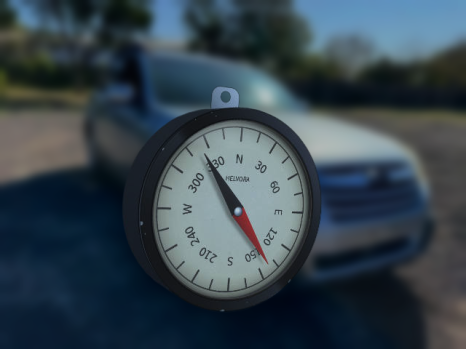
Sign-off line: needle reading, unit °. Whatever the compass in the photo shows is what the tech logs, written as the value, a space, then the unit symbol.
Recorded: 142.5 °
